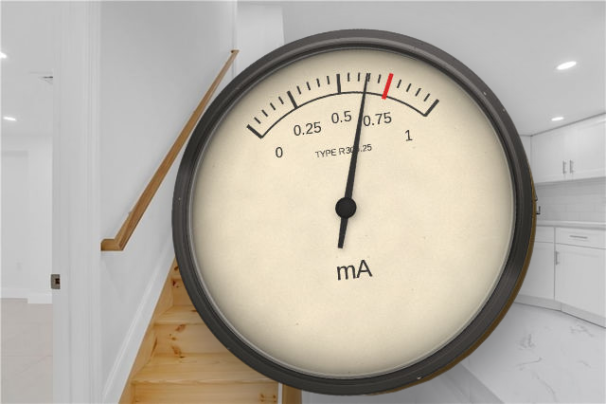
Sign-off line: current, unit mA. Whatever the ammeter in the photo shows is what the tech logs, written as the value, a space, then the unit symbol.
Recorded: 0.65 mA
